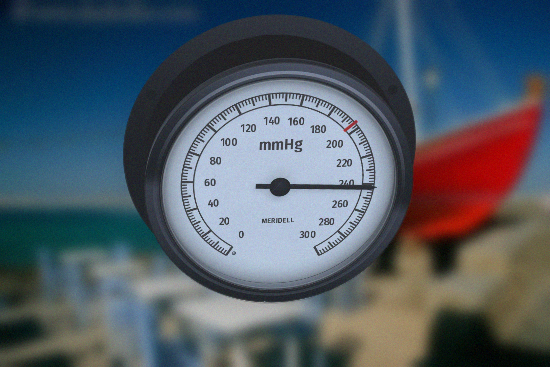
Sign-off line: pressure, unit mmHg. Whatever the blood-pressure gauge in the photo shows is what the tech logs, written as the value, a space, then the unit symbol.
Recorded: 240 mmHg
